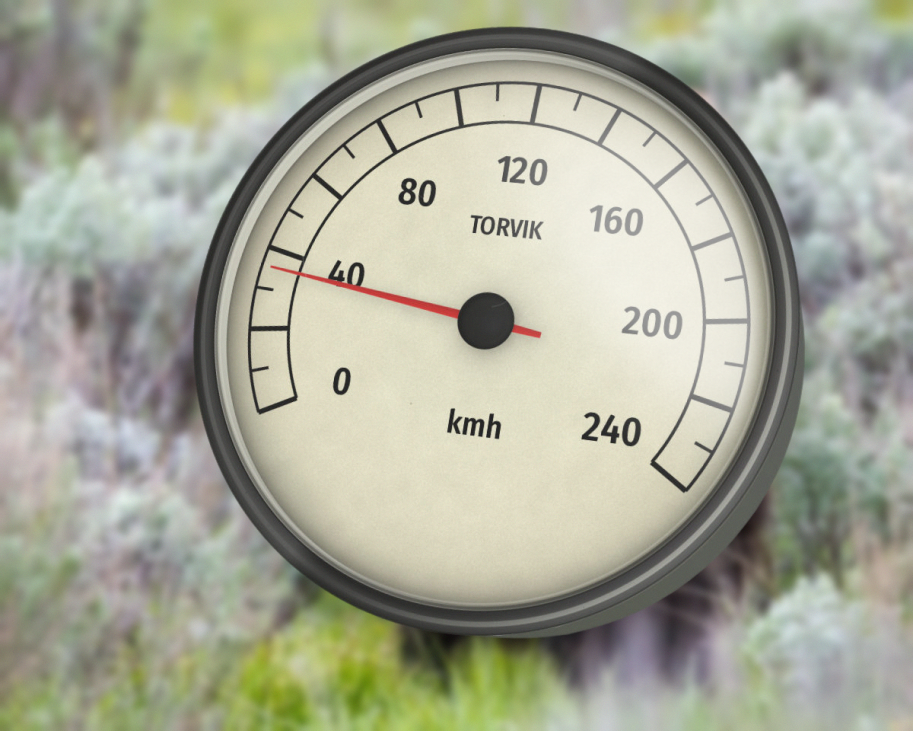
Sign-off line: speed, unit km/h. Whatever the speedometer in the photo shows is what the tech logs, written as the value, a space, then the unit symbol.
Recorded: 35 km/h
